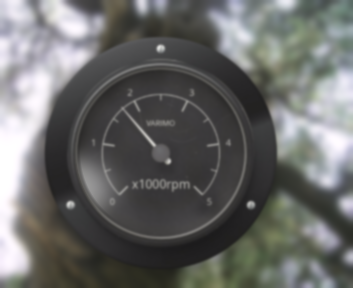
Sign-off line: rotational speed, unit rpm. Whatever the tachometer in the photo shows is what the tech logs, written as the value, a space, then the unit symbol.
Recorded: 1750 rpm
